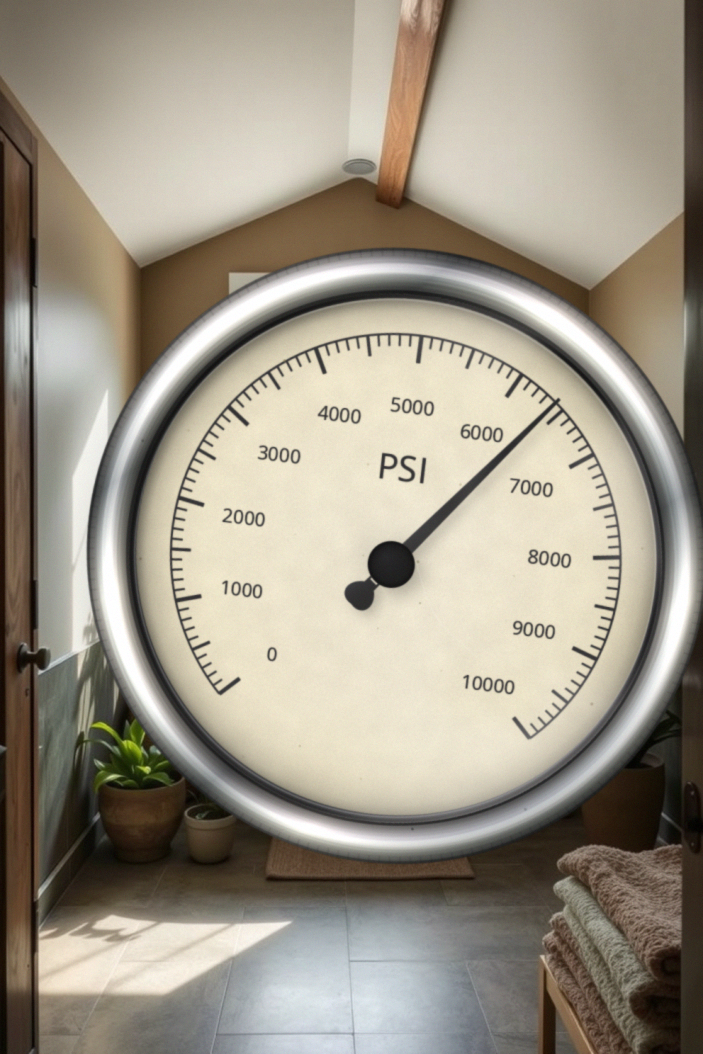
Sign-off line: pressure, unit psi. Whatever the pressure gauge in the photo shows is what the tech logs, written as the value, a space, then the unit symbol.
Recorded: 6400 psi
